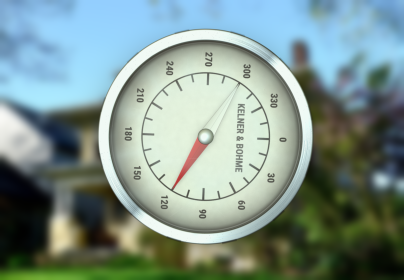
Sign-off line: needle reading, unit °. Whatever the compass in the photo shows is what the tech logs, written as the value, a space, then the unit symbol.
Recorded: 120 °
